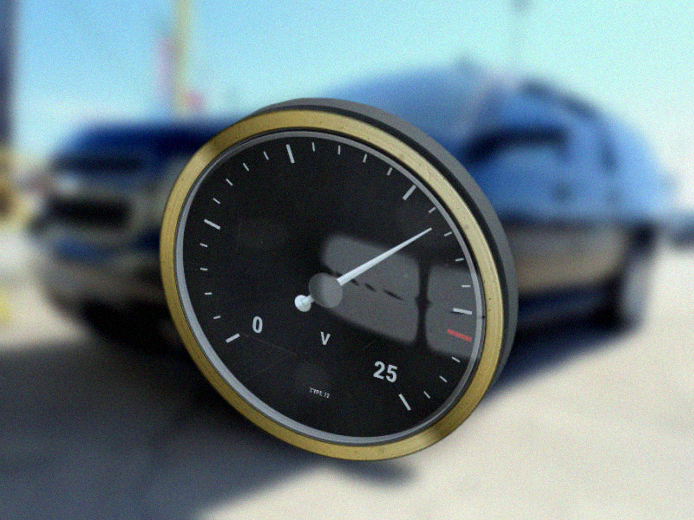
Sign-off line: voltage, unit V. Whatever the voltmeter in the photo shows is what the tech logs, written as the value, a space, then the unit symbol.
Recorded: 16.5 V
